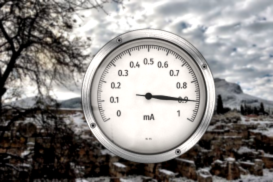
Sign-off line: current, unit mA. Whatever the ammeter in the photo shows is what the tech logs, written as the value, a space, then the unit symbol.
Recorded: 0.9 mA
